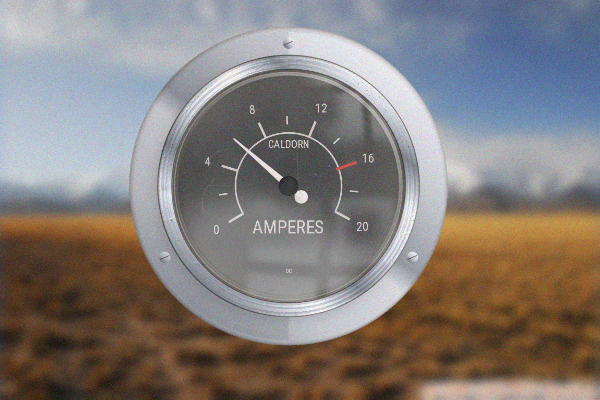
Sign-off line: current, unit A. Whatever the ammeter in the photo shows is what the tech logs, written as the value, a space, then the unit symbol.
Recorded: 6 A
